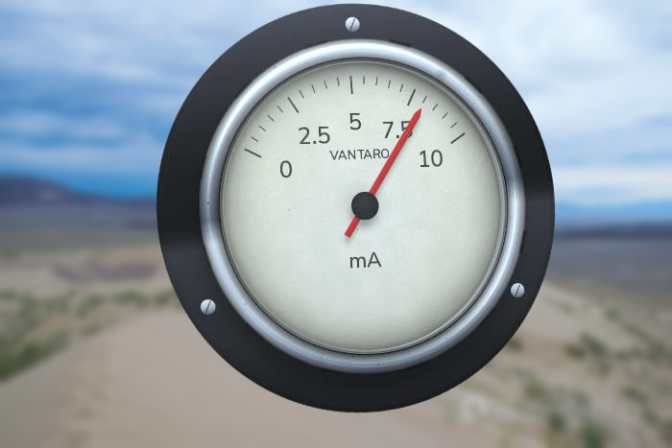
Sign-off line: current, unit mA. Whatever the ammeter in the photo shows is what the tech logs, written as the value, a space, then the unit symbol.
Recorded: 8 mA
